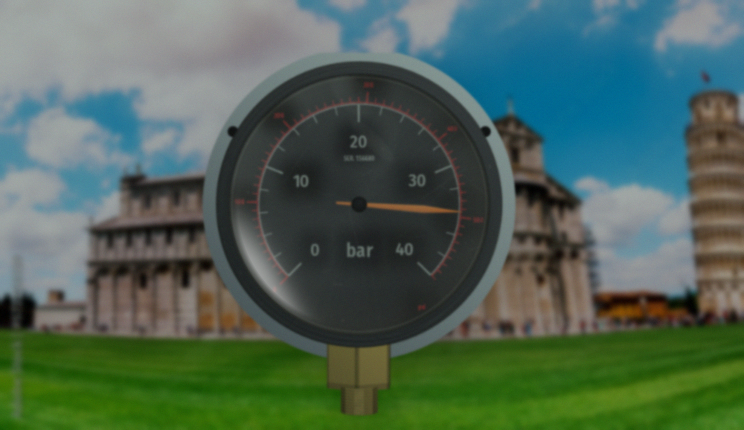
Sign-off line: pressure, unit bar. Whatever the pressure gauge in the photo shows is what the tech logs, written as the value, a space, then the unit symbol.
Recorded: 34 bar
